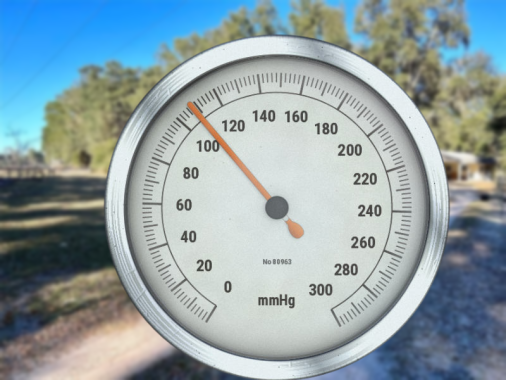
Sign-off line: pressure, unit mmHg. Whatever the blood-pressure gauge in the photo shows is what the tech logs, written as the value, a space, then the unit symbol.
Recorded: 108 mmHg
